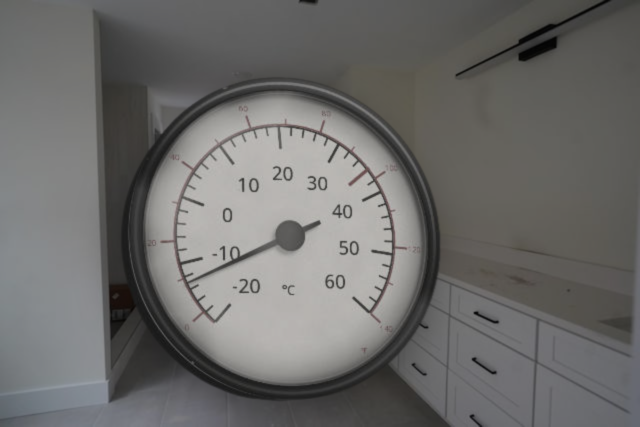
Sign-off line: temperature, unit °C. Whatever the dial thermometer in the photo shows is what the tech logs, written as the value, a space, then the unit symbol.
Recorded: -13 °C
